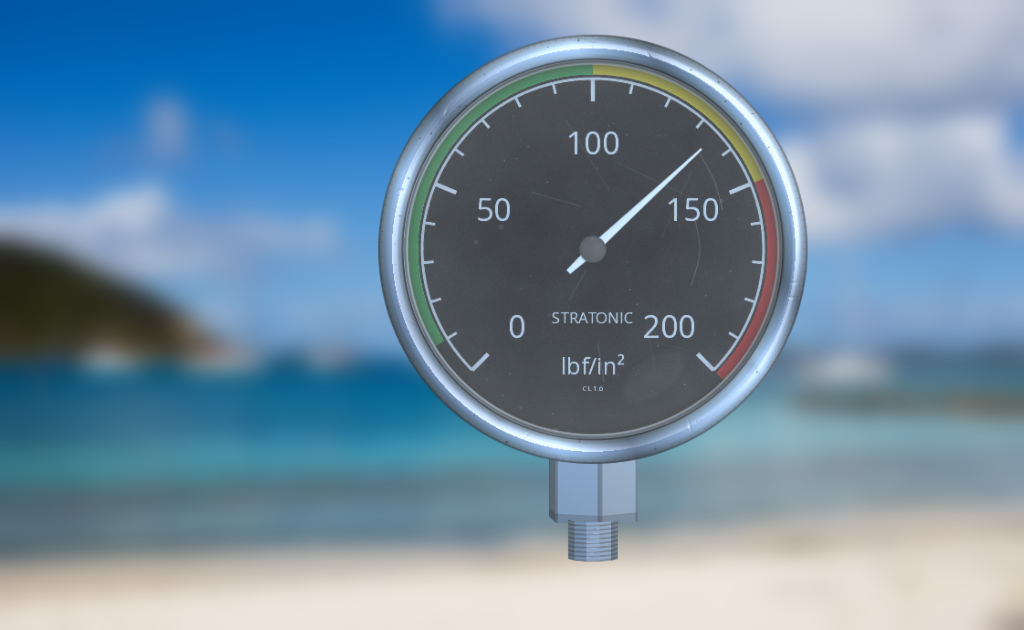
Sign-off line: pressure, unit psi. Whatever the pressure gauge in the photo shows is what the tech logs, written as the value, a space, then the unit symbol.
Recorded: 135 psi
